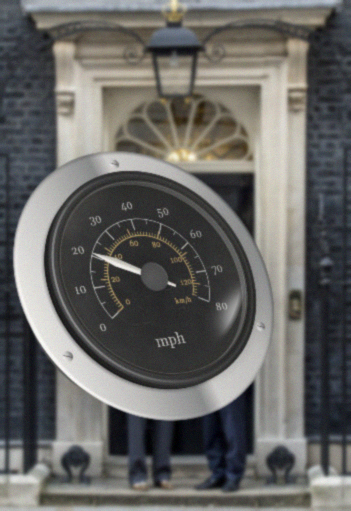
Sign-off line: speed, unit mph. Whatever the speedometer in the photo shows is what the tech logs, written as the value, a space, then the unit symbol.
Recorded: 20 mph
